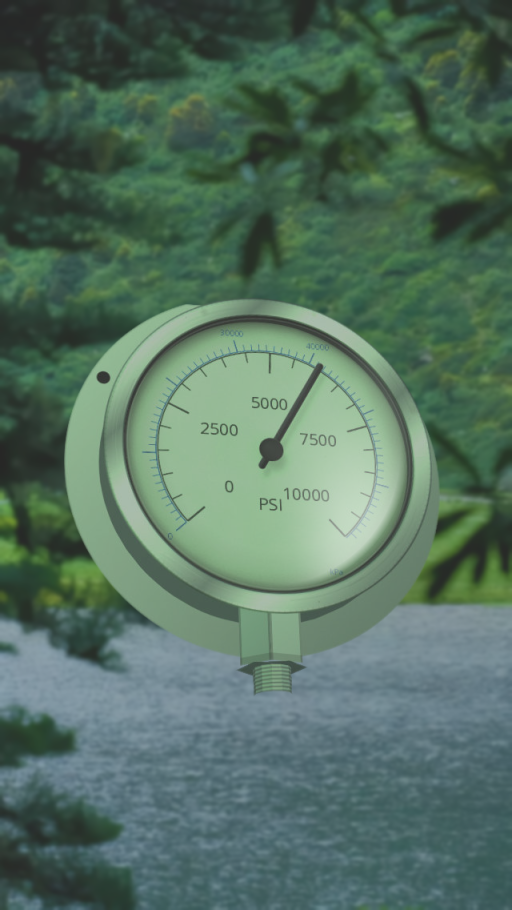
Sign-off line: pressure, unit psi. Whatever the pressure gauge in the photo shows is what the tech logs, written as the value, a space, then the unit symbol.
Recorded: 6000 psi
